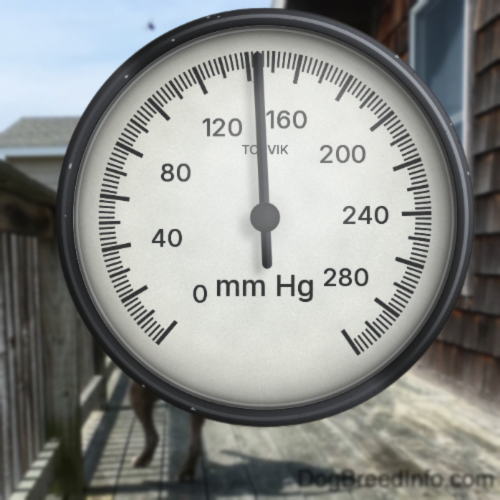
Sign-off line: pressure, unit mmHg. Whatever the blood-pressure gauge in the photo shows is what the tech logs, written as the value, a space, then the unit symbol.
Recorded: 144 mmHg
